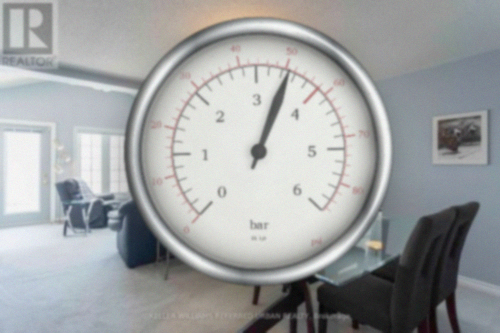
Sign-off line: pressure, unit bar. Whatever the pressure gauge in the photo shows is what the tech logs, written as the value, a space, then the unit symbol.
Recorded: 3.5 bar
